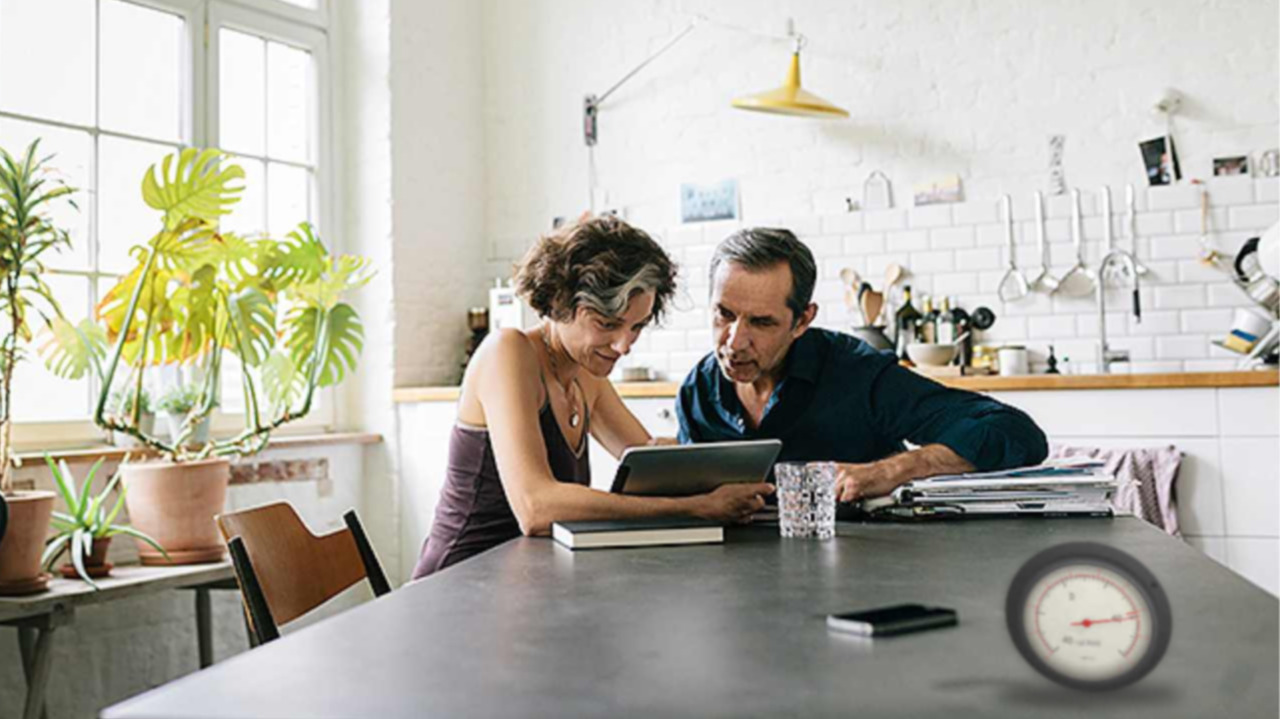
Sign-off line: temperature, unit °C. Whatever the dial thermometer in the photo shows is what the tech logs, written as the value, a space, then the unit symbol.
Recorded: 40 °C
